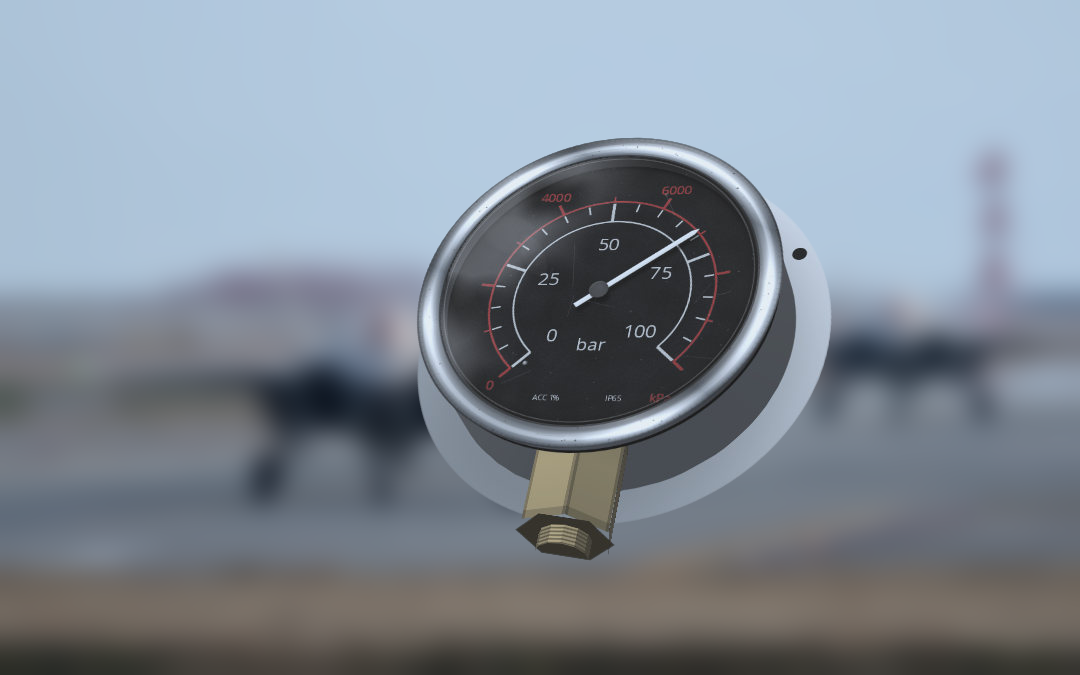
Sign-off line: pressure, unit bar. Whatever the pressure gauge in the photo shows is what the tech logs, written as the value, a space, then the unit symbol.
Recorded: 70 bar
